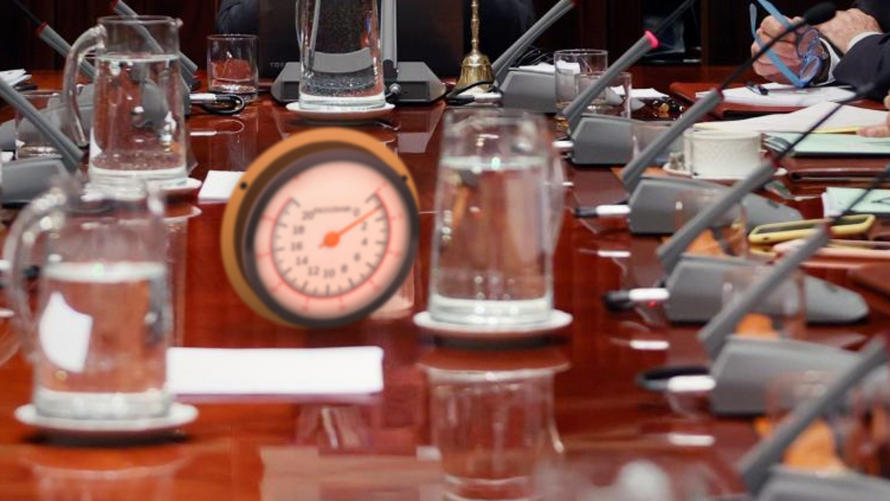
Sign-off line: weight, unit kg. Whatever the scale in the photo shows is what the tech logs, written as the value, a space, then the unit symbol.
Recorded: 1 kg
